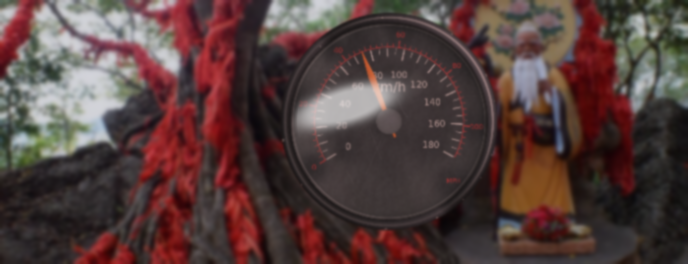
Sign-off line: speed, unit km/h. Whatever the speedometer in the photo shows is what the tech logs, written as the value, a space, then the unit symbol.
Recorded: 75 km/h
